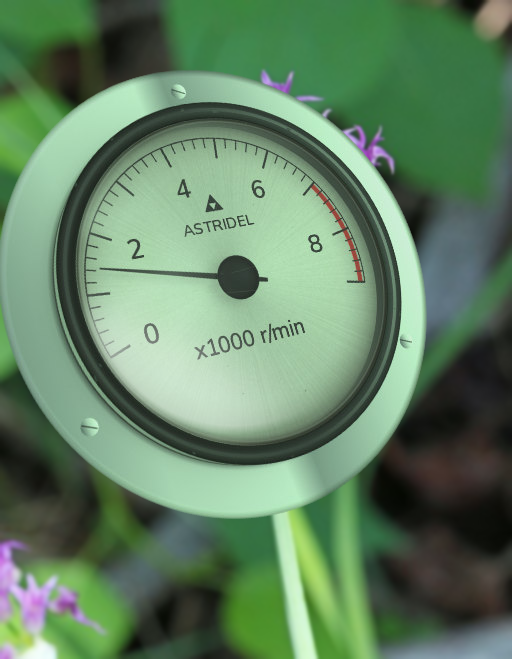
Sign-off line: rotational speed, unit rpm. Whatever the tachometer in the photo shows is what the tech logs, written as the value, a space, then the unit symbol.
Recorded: 1400 rpm
